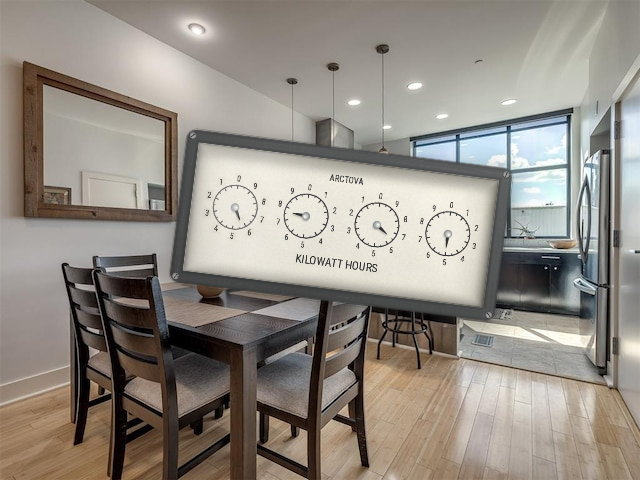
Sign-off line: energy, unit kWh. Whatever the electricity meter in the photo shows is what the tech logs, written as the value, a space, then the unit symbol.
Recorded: 5765 kWh
